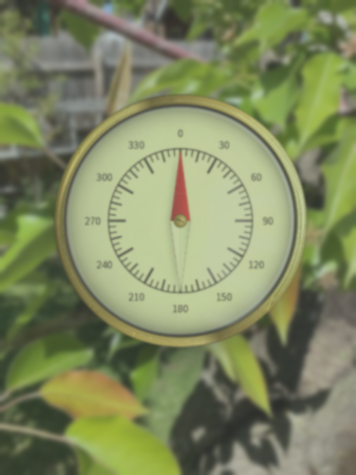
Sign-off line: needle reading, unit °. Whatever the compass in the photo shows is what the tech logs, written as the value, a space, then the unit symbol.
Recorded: 0 °
